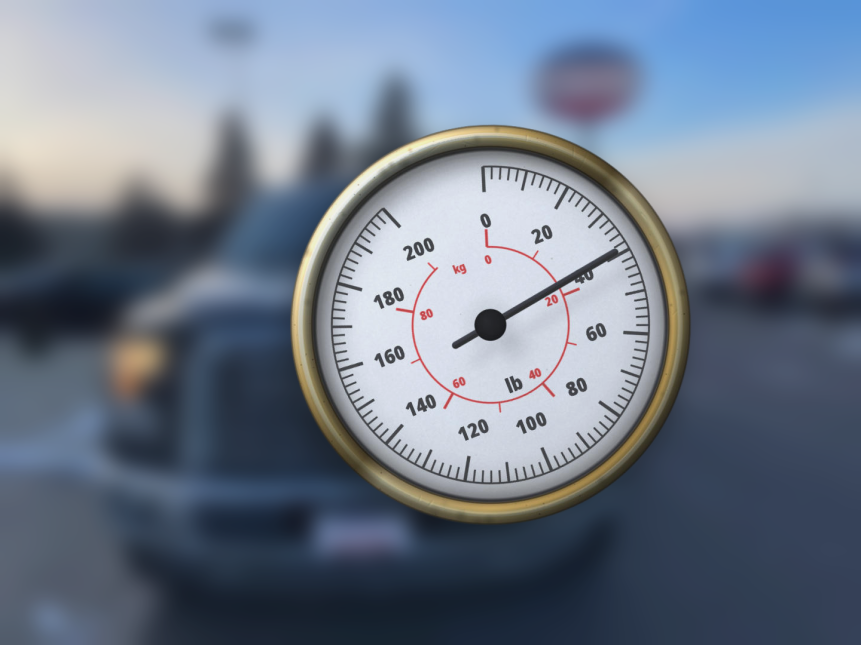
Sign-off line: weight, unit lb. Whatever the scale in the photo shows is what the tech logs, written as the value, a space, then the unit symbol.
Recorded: 39 lb
